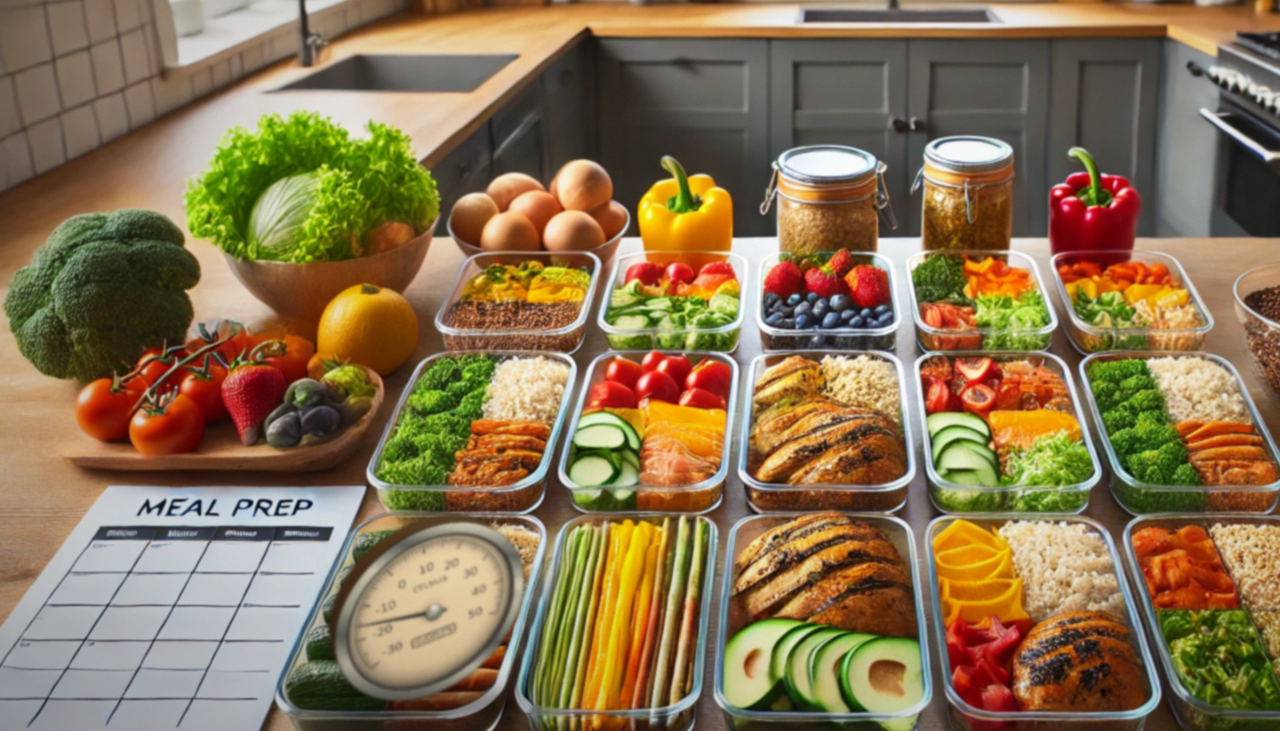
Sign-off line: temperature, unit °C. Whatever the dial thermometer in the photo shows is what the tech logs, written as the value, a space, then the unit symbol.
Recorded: -15 °C
